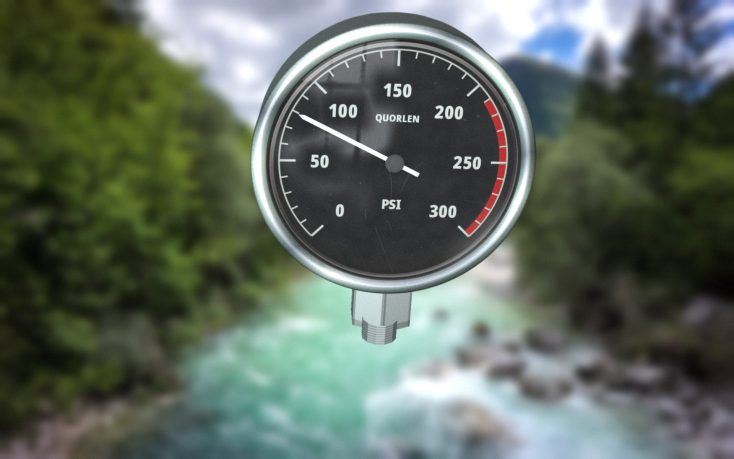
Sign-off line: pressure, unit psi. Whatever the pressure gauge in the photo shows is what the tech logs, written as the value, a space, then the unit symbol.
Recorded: 80 psi
